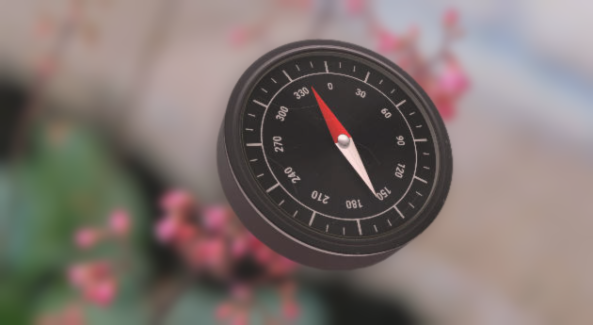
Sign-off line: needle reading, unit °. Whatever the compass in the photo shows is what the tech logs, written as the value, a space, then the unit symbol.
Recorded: 340 °
